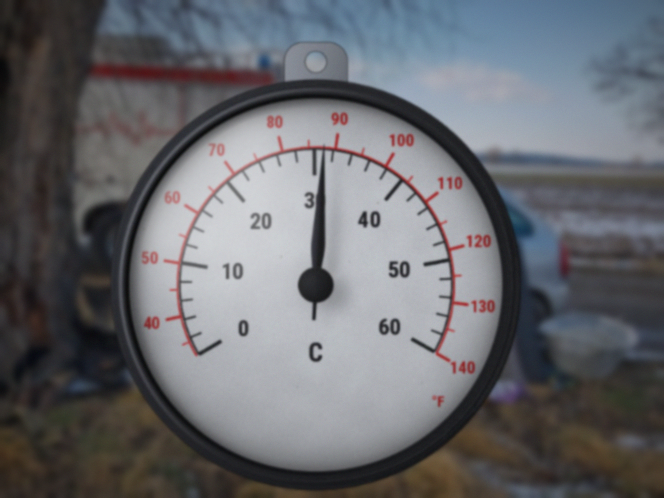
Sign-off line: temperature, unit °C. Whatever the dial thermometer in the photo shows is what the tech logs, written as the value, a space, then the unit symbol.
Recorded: 31 °C
